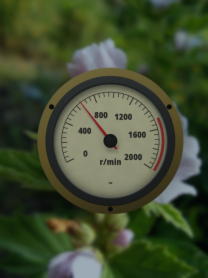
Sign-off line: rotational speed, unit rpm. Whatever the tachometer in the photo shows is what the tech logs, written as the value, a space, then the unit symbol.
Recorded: 650 rpm
